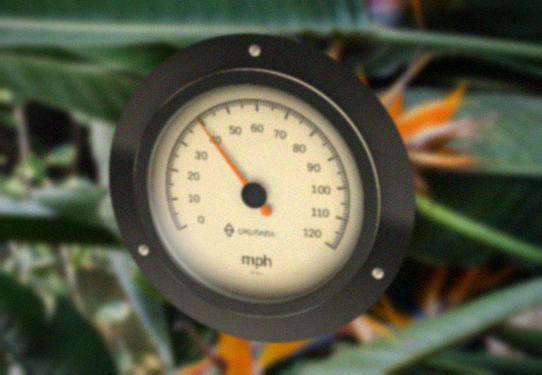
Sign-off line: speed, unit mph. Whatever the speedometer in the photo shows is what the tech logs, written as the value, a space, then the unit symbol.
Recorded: 40 mph
